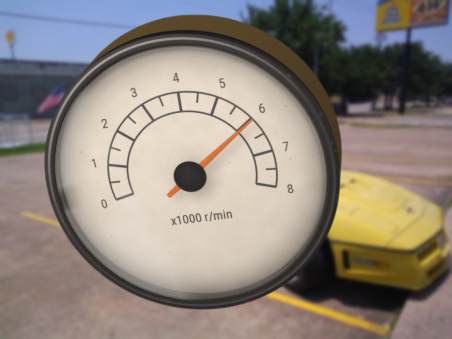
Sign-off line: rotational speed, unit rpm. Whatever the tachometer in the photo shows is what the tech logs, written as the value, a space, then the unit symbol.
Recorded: 6000 rpm
